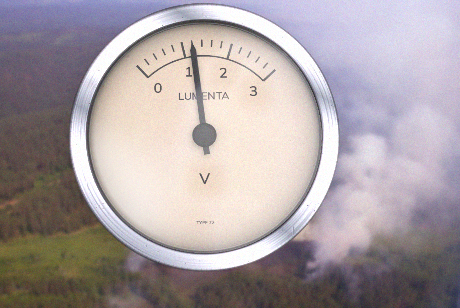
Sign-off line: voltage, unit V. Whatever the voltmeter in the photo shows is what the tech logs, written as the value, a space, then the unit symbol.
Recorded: 1.2 V
